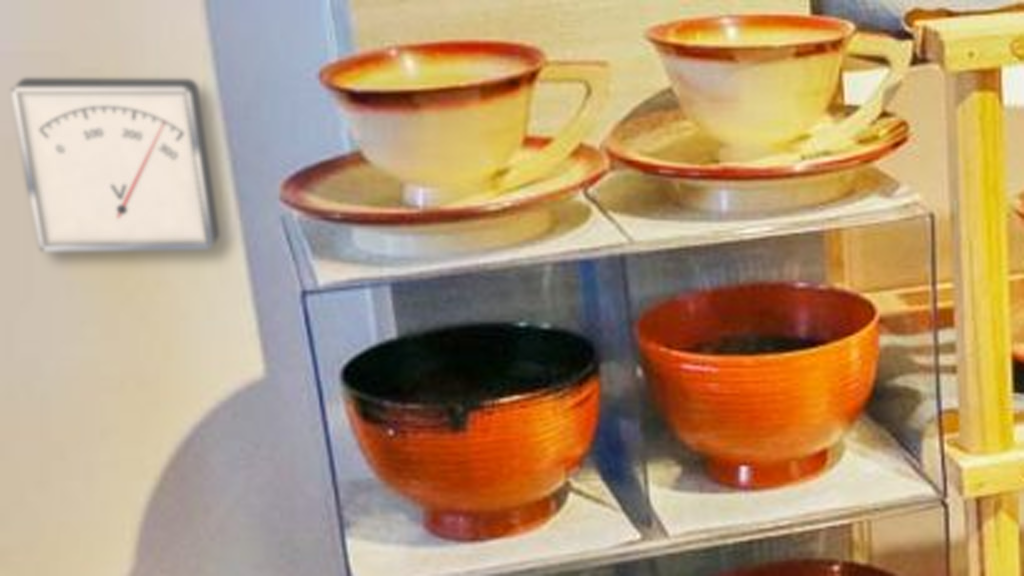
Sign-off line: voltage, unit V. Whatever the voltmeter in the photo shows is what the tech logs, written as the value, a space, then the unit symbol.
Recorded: 260 V
